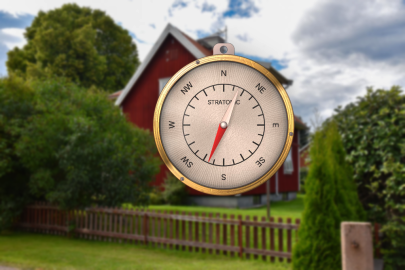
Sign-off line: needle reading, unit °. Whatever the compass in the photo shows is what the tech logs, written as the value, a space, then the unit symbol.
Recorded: 202.5 °
